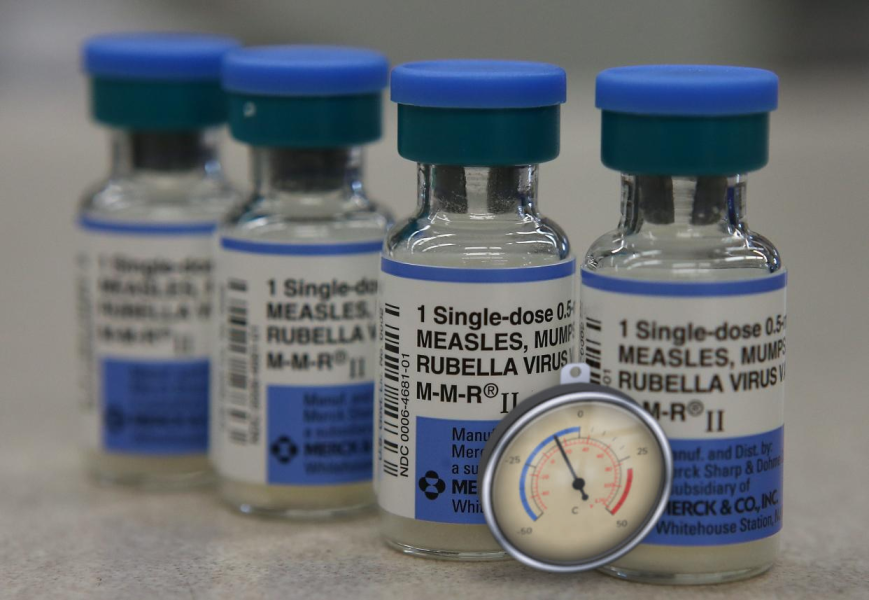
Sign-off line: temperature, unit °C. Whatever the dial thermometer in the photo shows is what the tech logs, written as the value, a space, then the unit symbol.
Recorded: -10 °C
